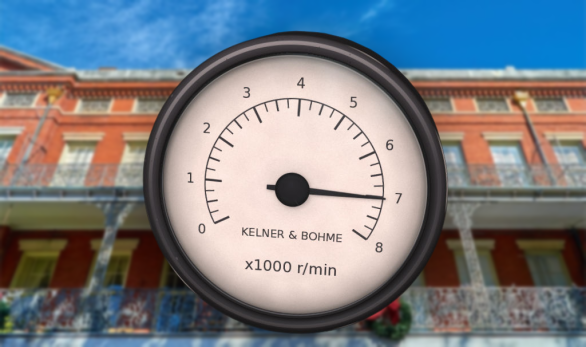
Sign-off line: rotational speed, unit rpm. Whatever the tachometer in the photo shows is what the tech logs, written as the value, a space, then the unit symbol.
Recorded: 7000 rpm
